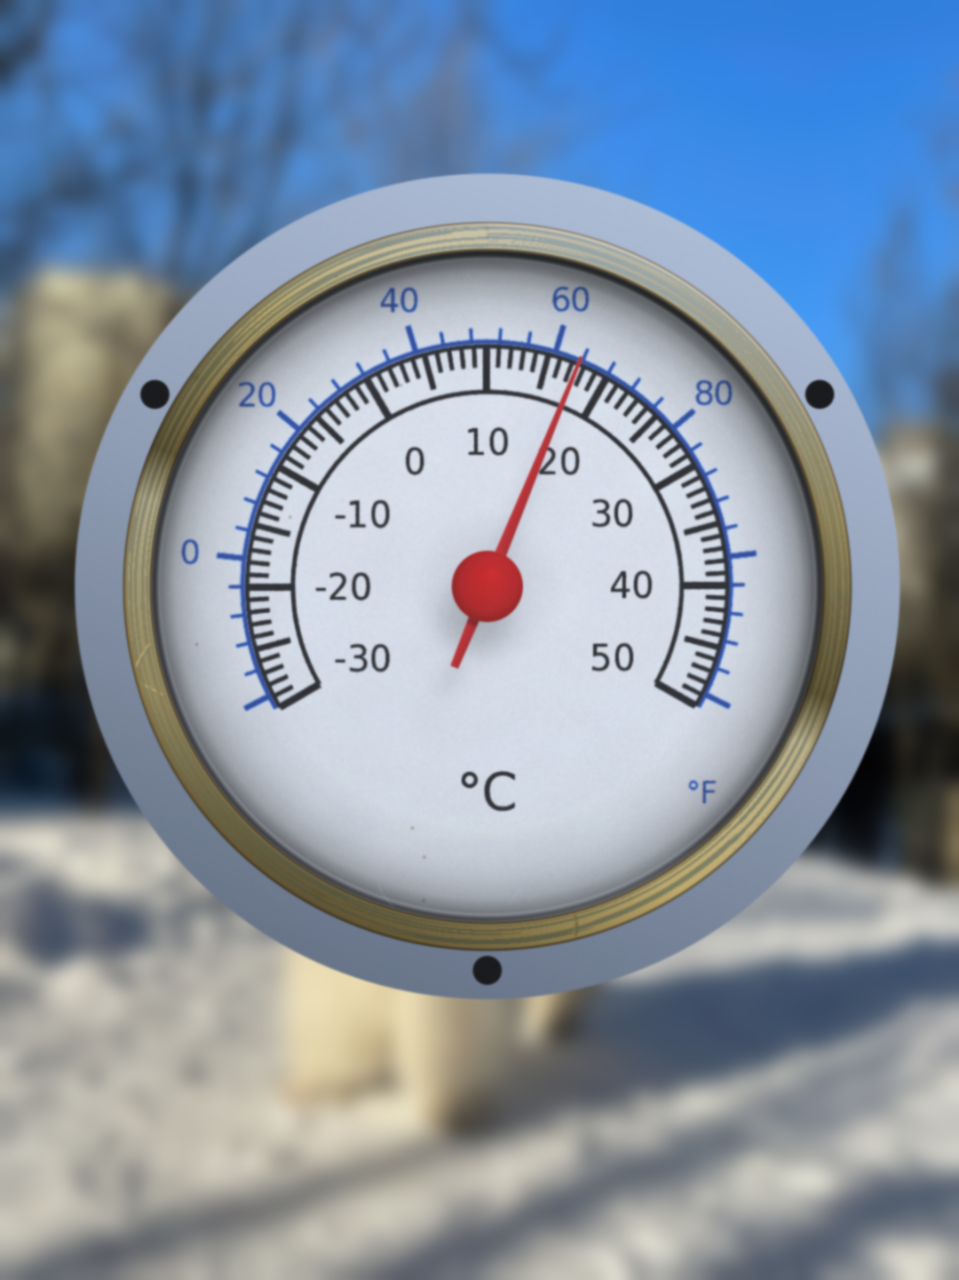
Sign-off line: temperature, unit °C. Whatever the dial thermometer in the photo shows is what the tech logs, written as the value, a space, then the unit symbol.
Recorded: 17.5 °C
